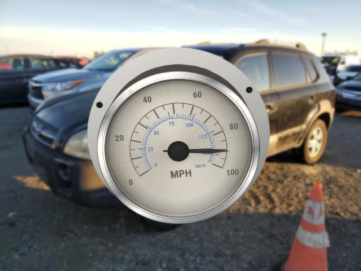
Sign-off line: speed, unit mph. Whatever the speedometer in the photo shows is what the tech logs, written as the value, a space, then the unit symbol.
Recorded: 90 mph
